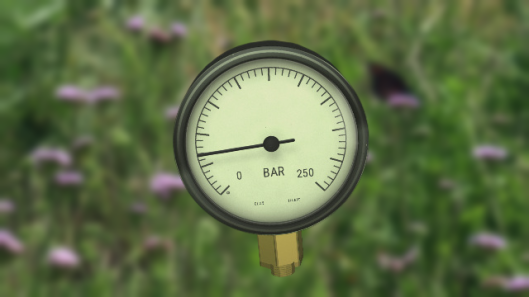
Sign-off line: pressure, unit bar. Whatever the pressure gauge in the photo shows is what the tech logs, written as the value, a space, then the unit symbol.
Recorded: 35 bar
